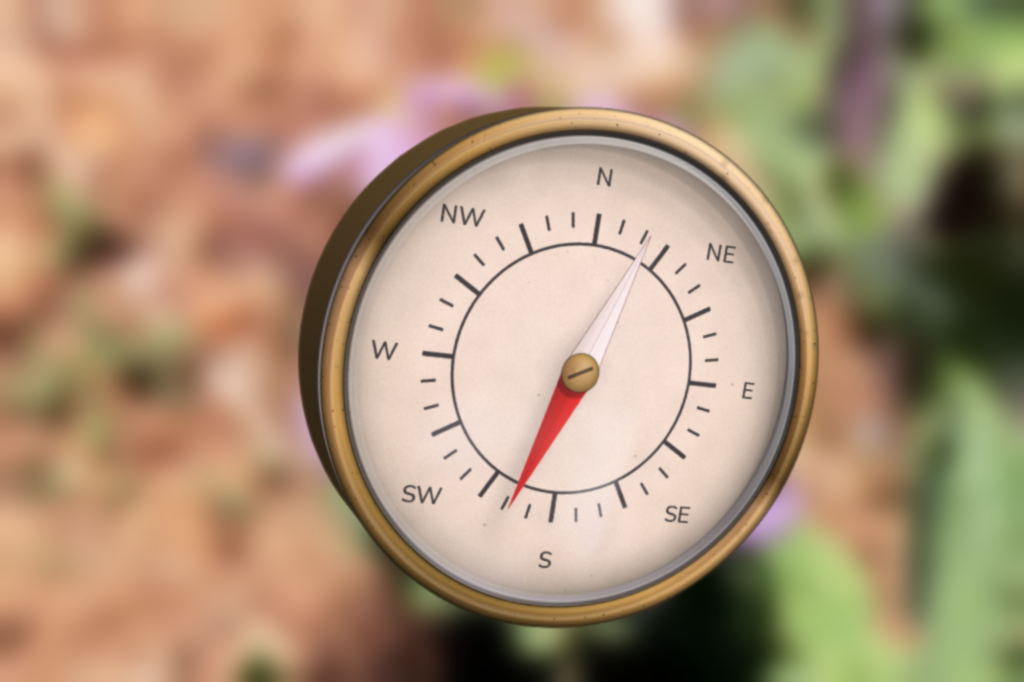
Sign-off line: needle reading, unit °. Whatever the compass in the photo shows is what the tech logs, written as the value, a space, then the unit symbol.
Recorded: 200 °
